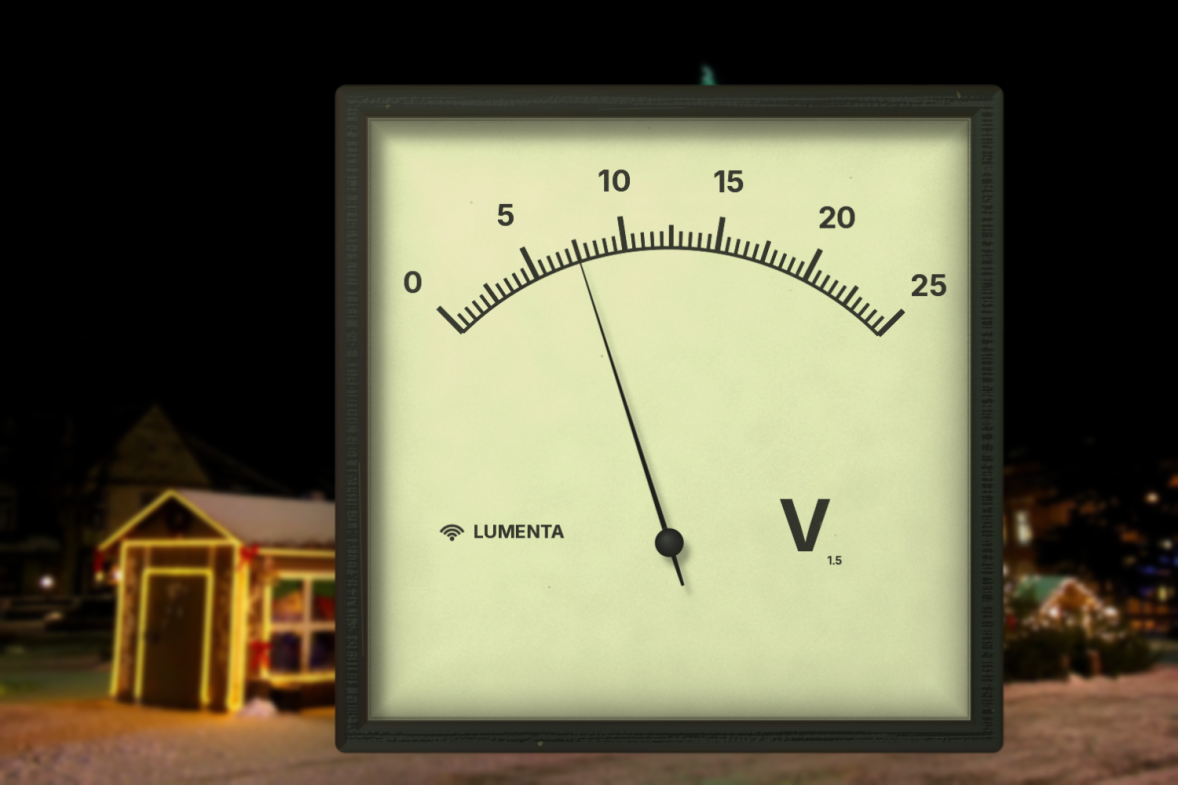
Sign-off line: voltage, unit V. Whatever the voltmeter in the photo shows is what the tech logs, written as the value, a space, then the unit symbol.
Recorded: 7.5 V
